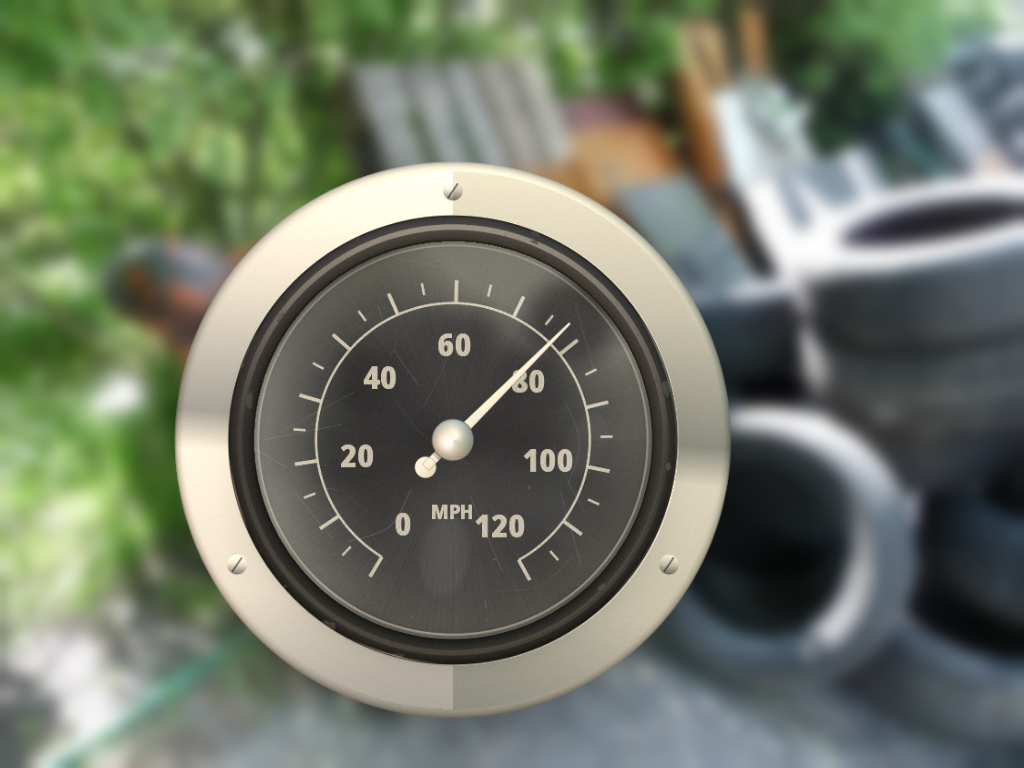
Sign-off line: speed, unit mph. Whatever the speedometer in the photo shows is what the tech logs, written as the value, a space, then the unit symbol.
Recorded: 77.5 mph
